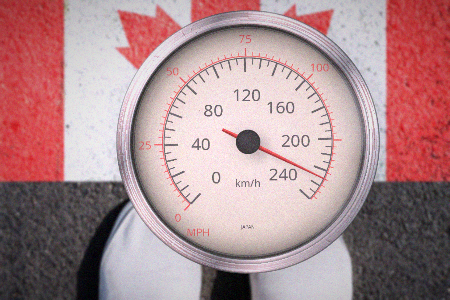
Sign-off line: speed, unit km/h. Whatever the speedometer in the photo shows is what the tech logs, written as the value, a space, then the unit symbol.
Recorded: 225 km/h
